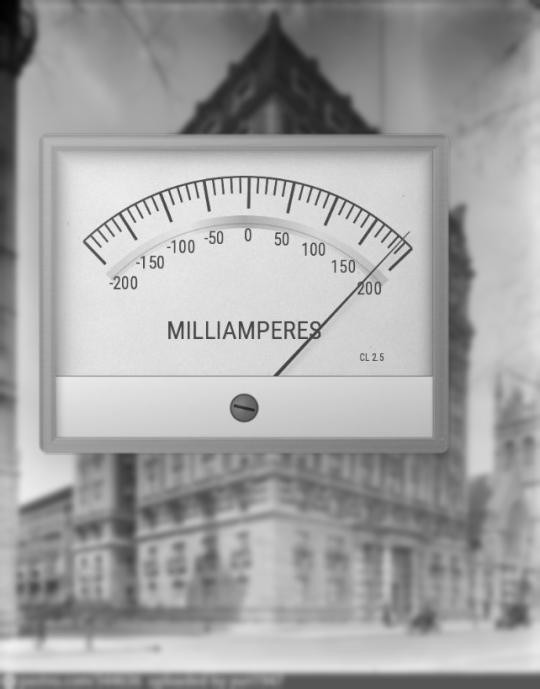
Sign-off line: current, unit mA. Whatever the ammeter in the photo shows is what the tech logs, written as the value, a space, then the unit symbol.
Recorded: 185 mA
